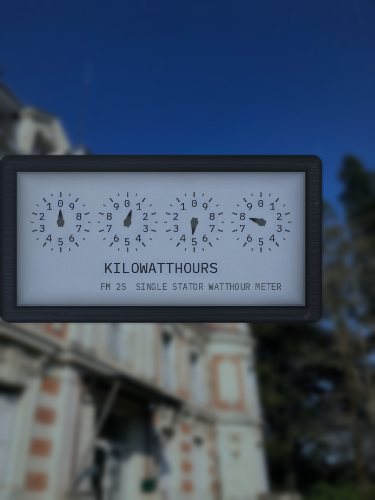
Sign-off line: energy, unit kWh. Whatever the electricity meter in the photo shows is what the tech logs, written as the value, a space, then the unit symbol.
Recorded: 48 kWh
